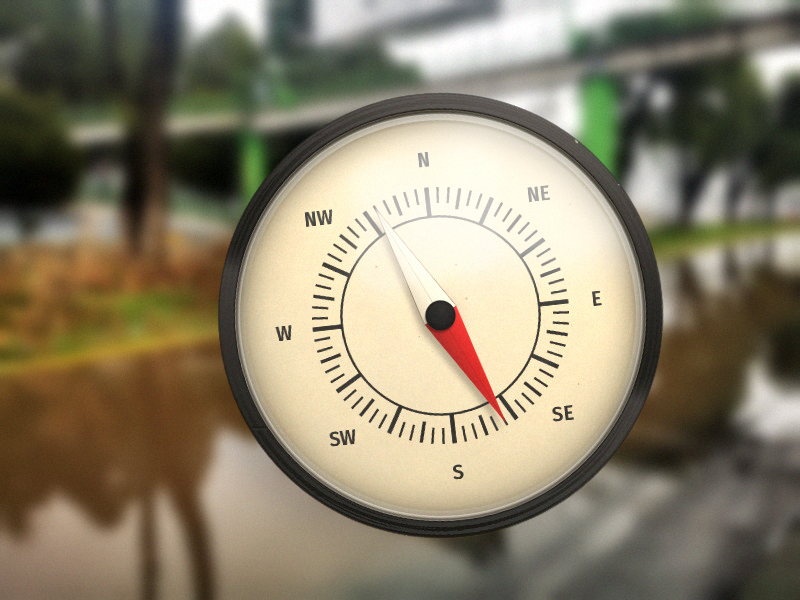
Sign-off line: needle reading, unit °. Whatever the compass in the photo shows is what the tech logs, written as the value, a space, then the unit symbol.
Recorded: 155 °
